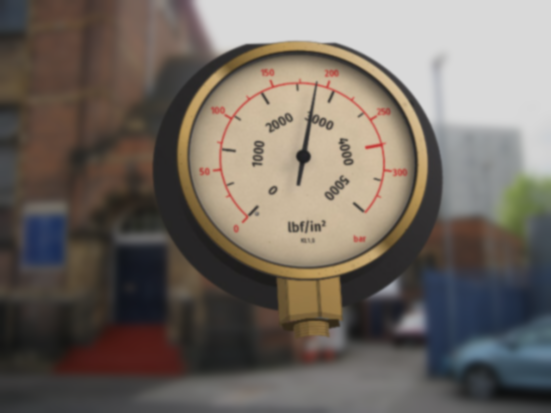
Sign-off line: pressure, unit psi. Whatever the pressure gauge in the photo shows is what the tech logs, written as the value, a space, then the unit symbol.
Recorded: 2750 psi
